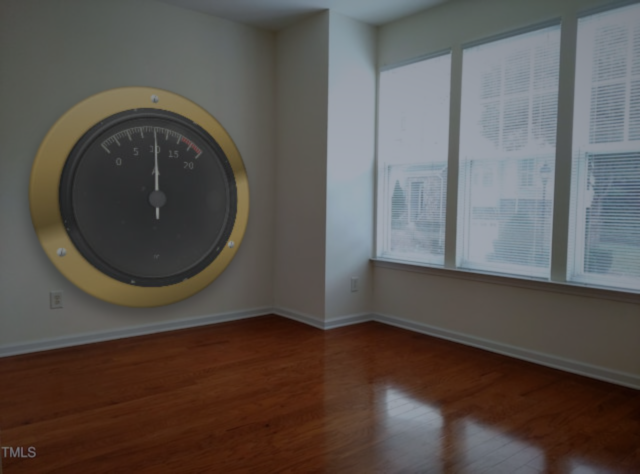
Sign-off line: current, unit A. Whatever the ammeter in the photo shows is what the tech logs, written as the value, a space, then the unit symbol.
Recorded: 10 A
